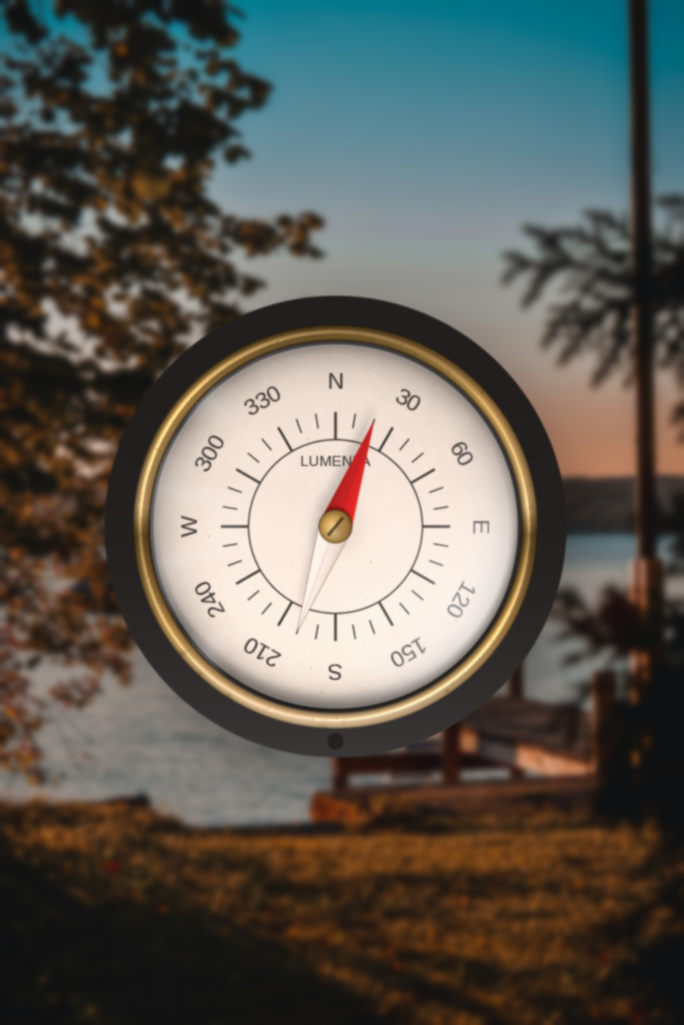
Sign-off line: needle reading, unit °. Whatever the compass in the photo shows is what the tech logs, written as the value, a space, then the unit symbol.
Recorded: 20 °
